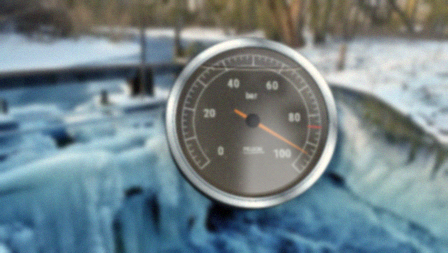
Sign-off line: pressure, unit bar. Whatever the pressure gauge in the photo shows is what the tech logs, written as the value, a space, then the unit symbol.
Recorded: 94 bar
